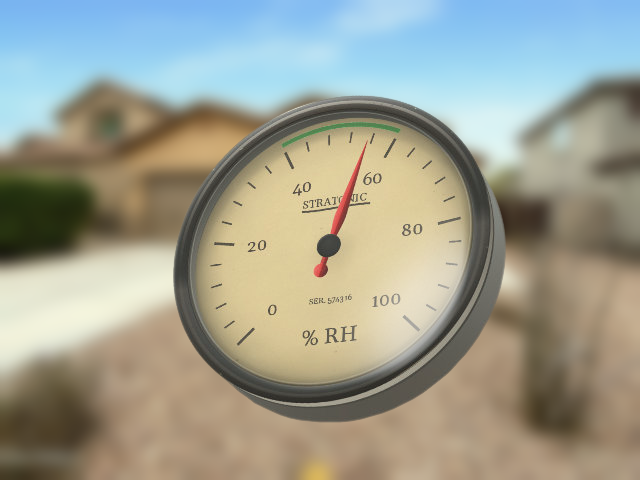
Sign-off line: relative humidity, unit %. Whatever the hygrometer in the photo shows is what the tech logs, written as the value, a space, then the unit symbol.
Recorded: 56 %
